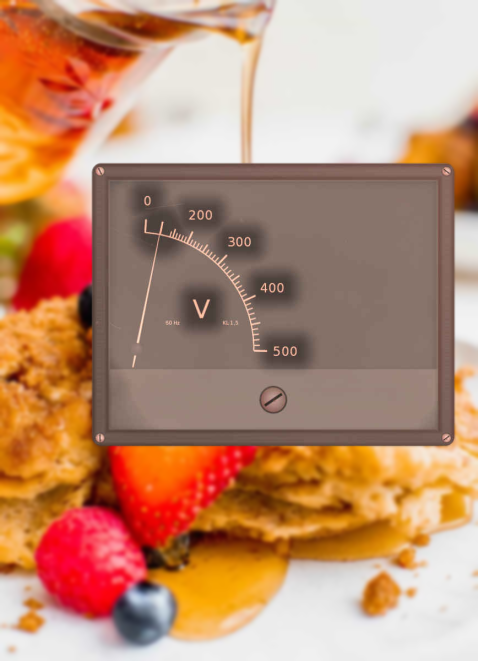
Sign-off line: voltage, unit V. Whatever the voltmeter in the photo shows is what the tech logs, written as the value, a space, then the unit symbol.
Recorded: 100 V
